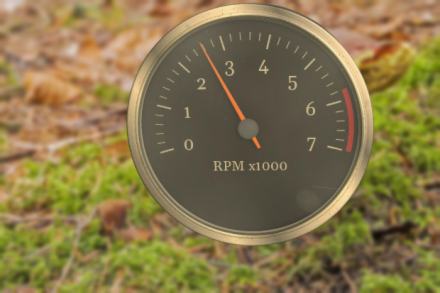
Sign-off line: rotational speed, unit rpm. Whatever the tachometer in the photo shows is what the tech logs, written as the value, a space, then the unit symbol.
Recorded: 2600 rpm
